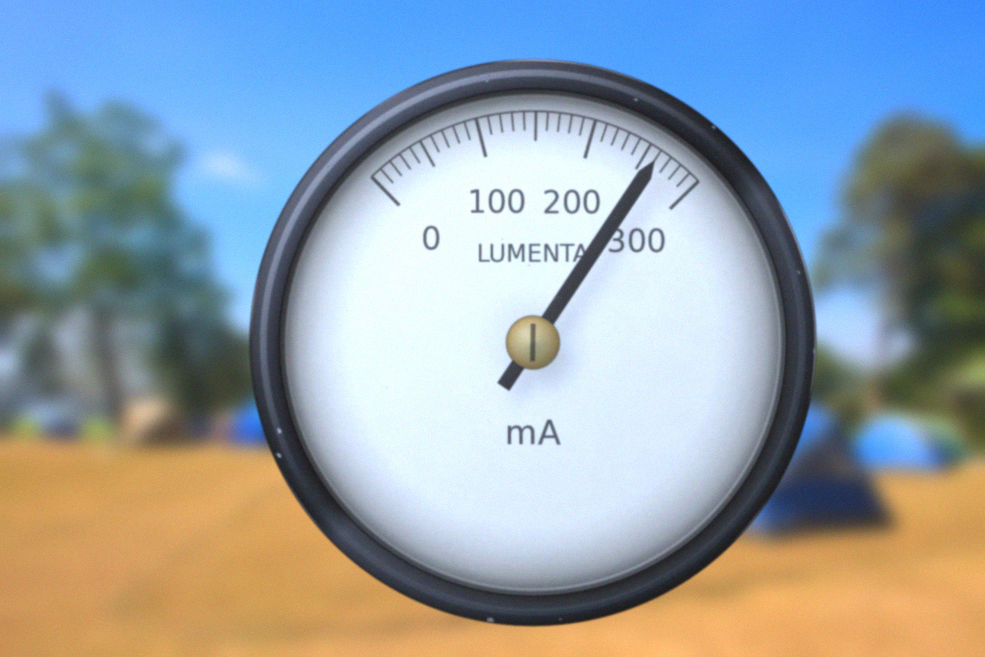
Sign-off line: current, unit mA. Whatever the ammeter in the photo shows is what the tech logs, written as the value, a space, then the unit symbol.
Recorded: 260 mA
